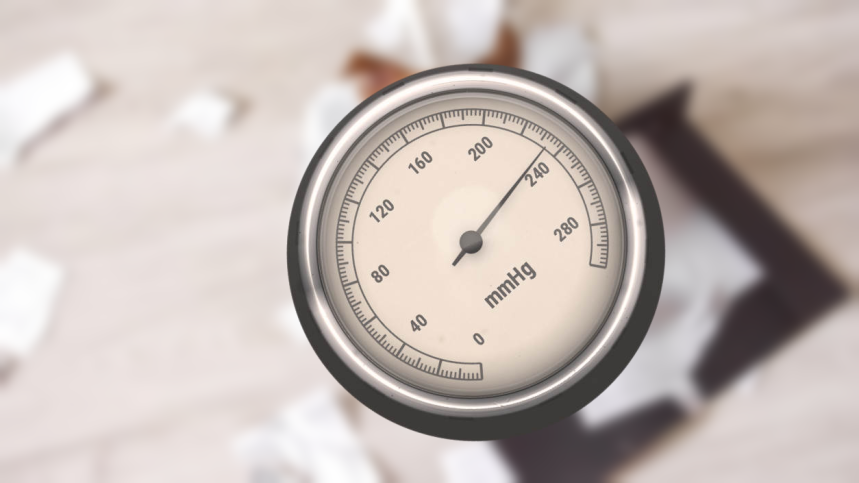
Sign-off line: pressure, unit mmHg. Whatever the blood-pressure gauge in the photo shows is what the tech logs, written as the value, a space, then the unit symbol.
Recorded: 234 mmHg
